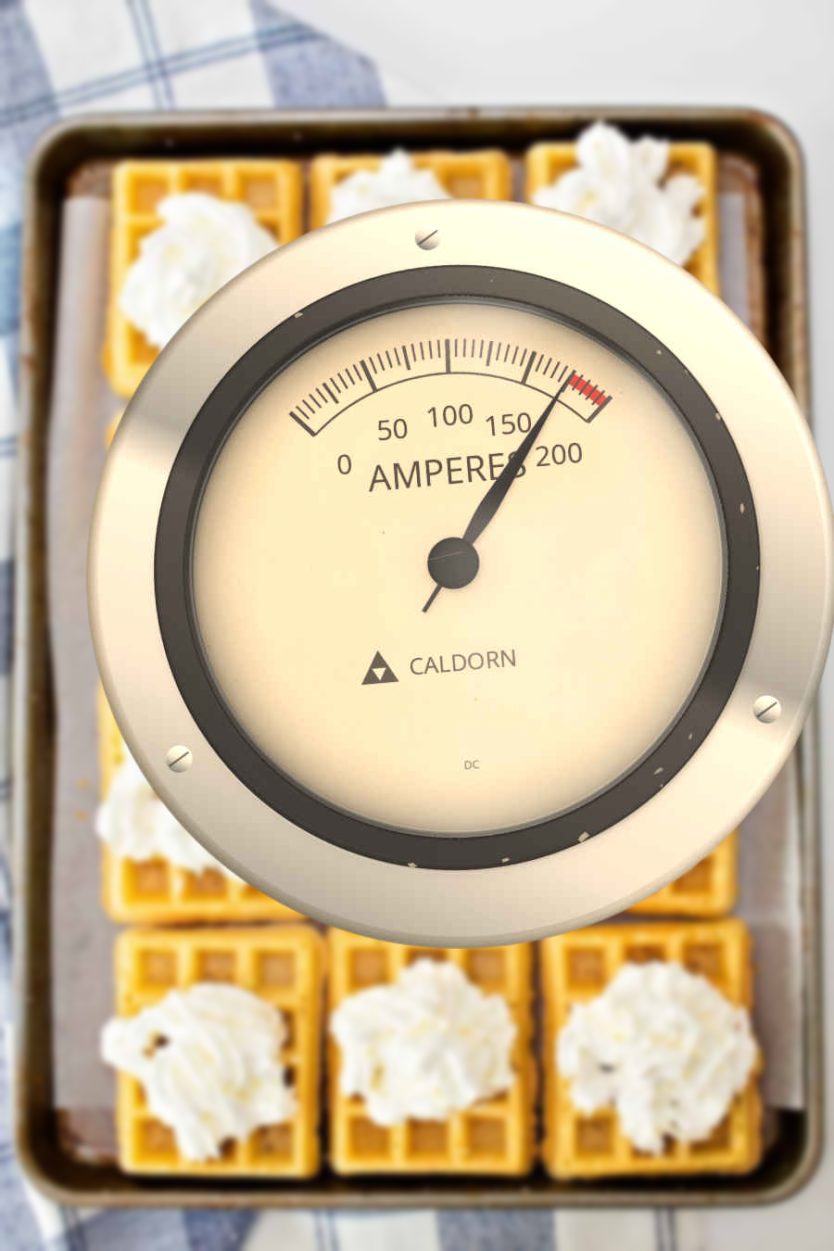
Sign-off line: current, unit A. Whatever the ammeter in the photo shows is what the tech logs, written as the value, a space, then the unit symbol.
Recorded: 175 A
